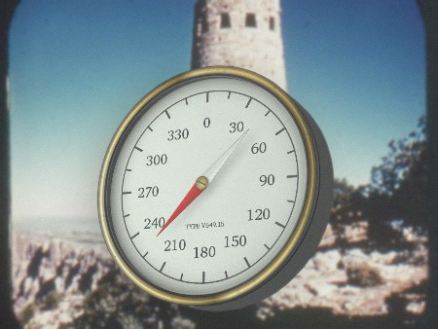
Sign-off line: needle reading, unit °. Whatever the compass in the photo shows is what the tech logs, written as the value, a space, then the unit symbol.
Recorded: 225 °
